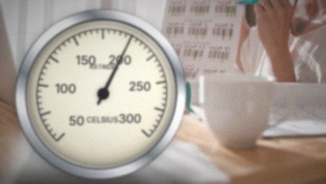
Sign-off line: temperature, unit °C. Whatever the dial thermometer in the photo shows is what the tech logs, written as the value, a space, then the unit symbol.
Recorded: 200 °C
